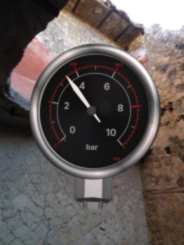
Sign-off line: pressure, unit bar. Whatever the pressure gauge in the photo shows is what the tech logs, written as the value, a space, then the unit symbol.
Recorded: 3.5 bar
